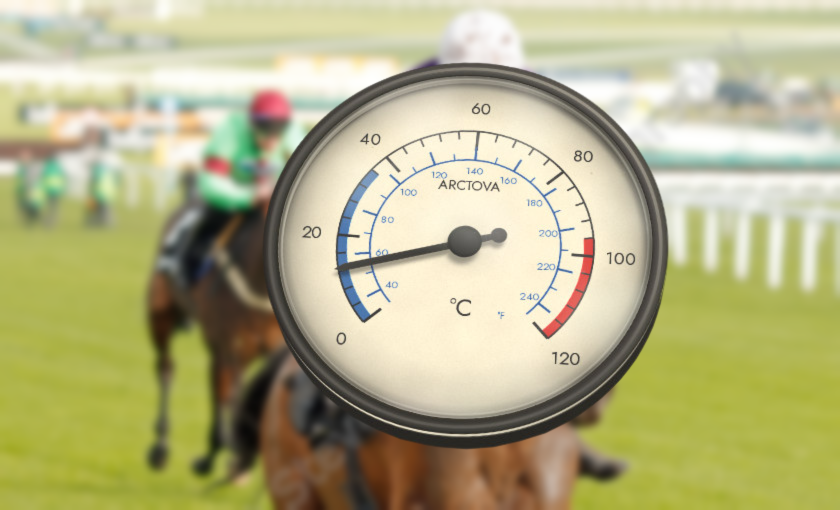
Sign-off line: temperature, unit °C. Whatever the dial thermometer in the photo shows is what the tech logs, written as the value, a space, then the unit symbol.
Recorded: 12 °C
